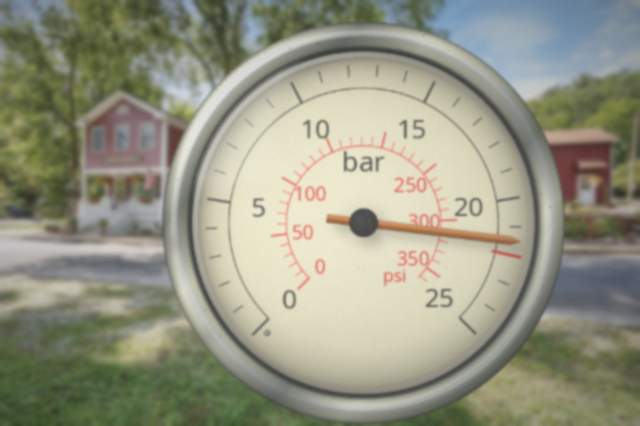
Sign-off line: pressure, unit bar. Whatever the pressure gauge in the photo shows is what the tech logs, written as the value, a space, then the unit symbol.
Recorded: 21.5 bar
